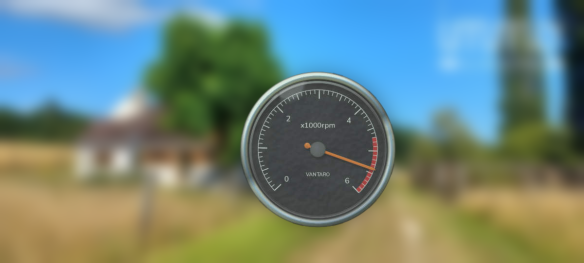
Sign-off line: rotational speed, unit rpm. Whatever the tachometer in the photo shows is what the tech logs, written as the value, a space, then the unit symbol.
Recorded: 5400 rpm
